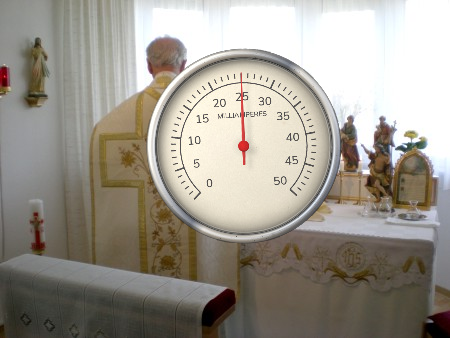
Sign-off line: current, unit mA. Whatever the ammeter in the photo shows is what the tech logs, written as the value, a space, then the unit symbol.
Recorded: 25 mA
